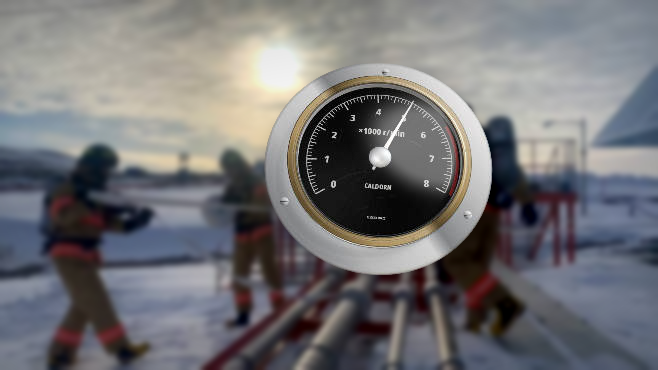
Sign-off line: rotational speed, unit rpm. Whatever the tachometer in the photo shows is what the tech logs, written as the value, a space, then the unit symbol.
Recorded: 5000 rpm
